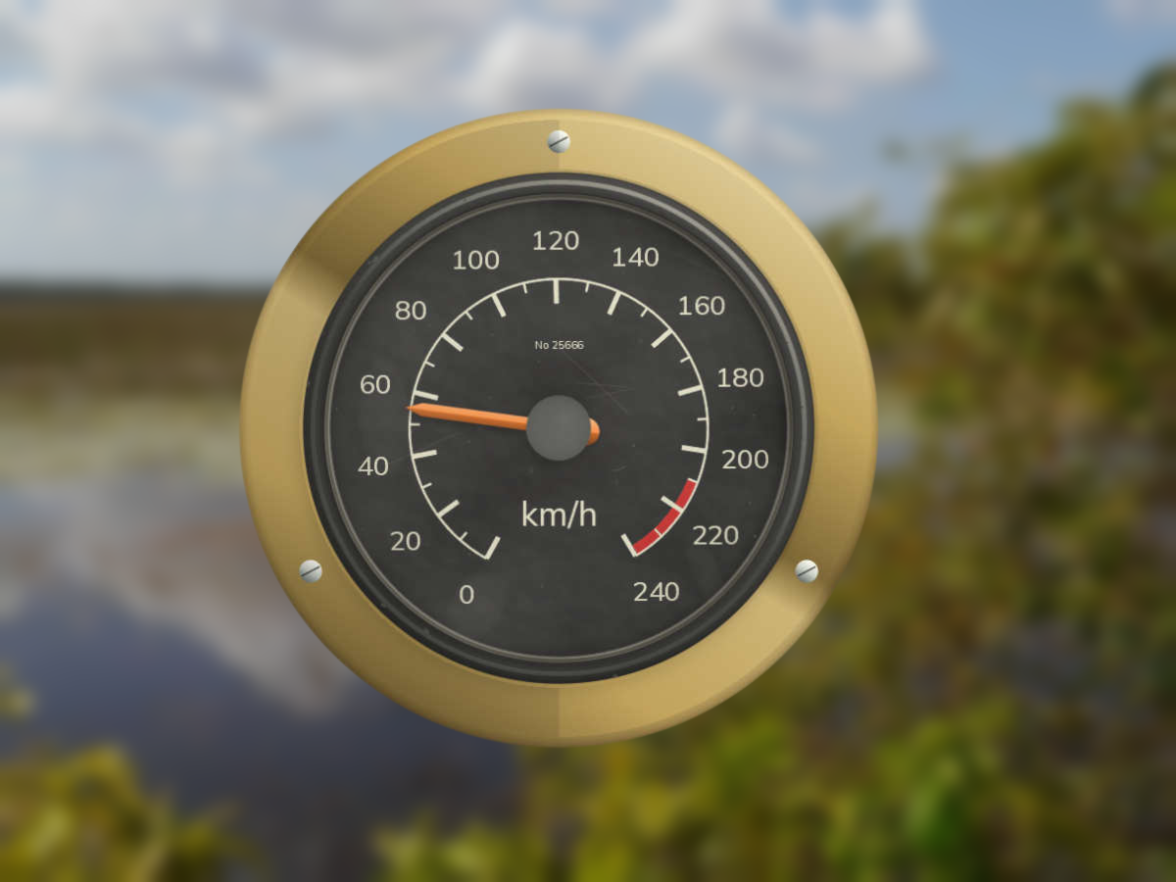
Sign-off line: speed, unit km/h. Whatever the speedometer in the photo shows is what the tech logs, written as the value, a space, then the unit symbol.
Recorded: 55 km/h
